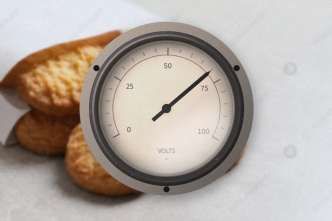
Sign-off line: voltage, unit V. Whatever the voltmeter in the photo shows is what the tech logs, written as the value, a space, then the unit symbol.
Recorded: 70 V
